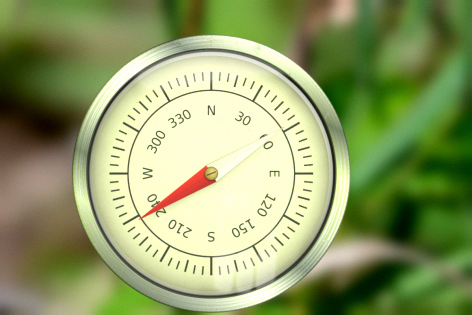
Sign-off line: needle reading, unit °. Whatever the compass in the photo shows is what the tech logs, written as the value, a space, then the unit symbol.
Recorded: 237.5 °
